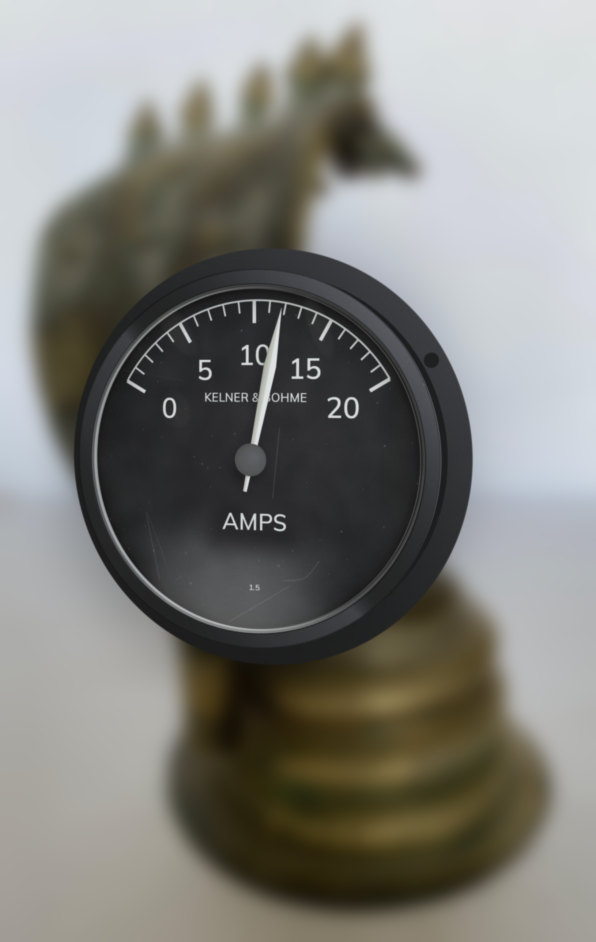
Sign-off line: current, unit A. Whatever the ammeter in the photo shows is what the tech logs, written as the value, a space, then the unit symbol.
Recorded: 12 A
